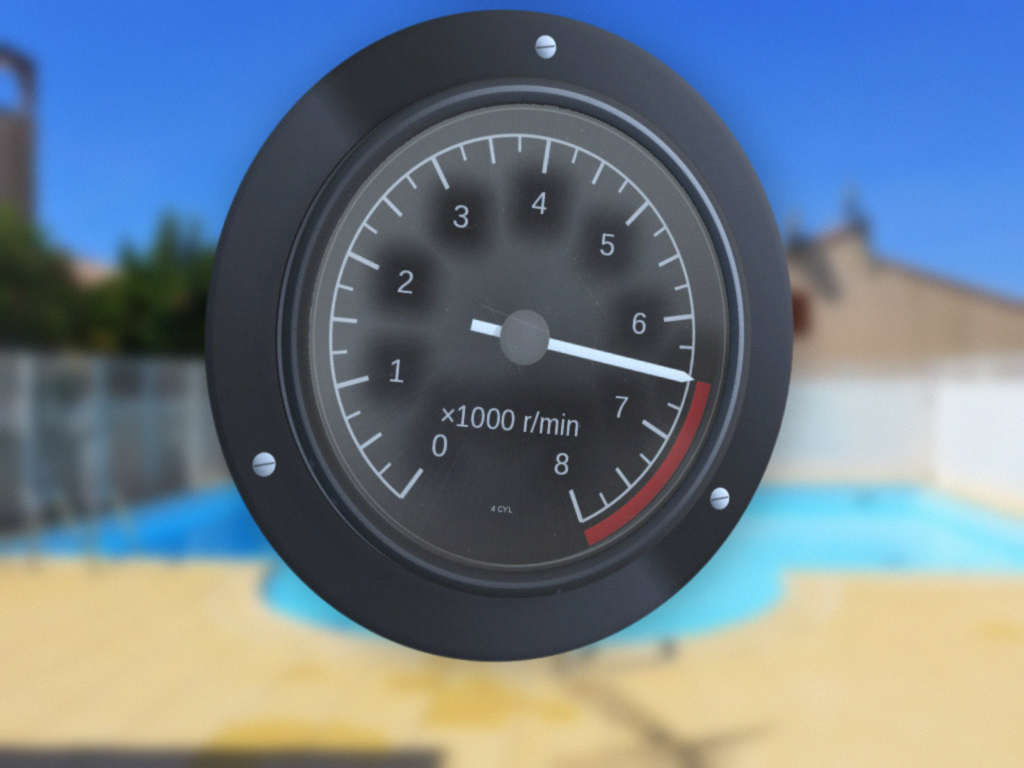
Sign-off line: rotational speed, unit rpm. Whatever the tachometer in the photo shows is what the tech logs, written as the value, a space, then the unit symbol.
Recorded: 6500 rpm
